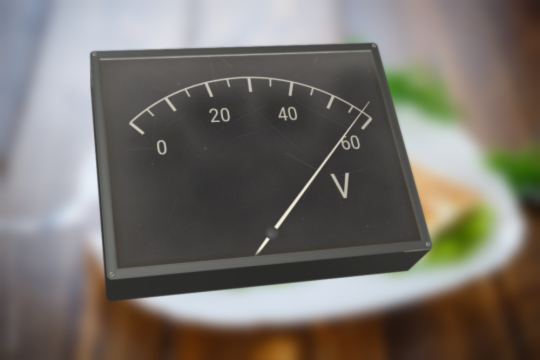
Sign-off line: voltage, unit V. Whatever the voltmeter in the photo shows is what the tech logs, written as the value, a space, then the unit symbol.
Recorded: 57.5 V
